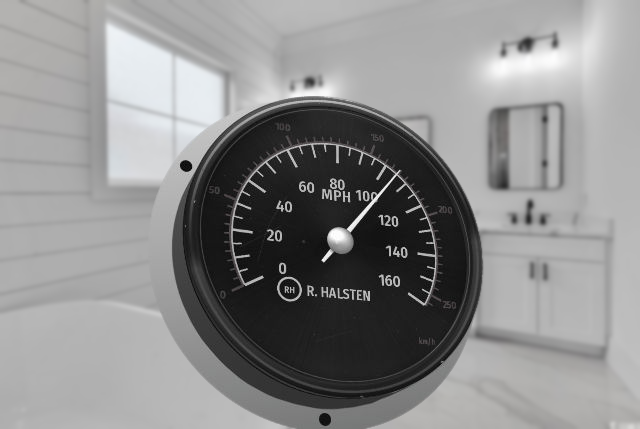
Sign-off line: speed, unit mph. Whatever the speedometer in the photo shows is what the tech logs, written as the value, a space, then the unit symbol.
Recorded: 105 mph
